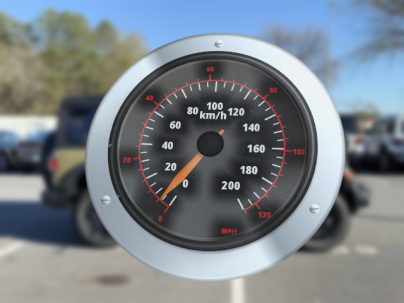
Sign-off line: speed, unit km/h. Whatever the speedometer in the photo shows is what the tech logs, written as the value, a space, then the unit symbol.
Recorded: 5 km/h
